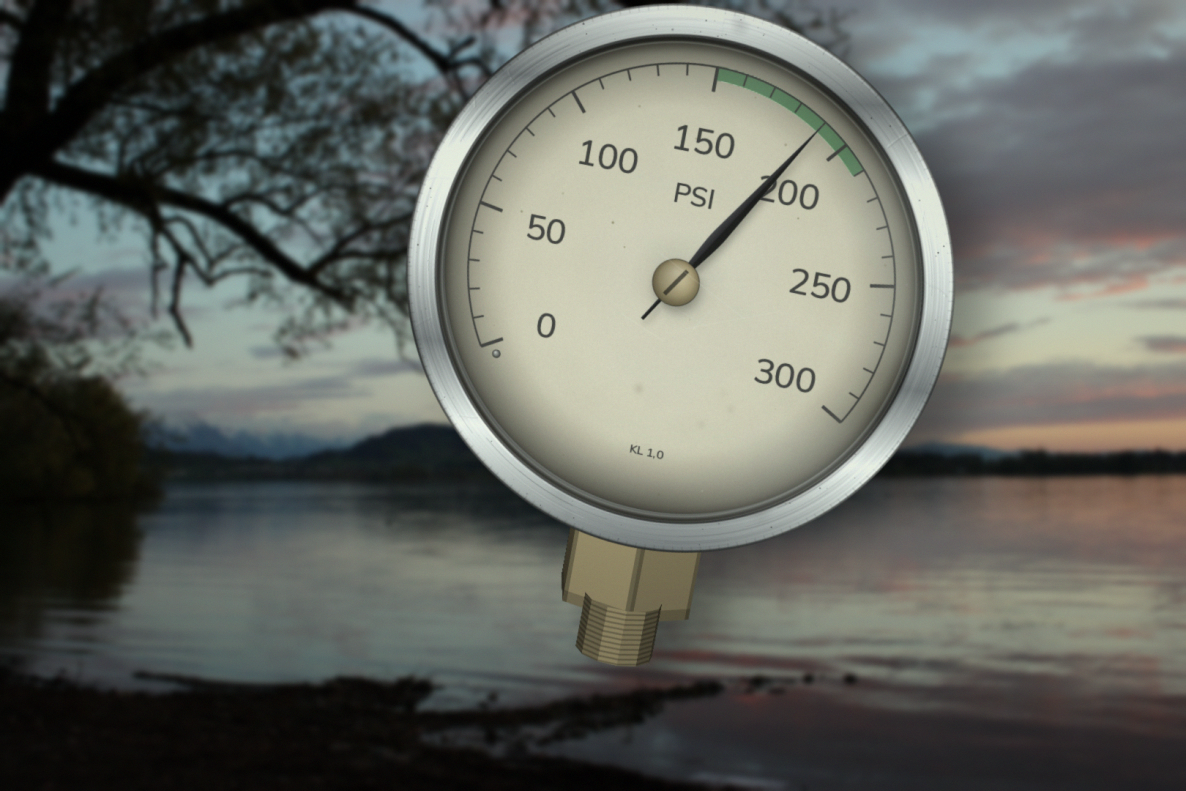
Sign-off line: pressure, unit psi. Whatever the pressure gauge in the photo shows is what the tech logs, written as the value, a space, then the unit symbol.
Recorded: 190 psi
